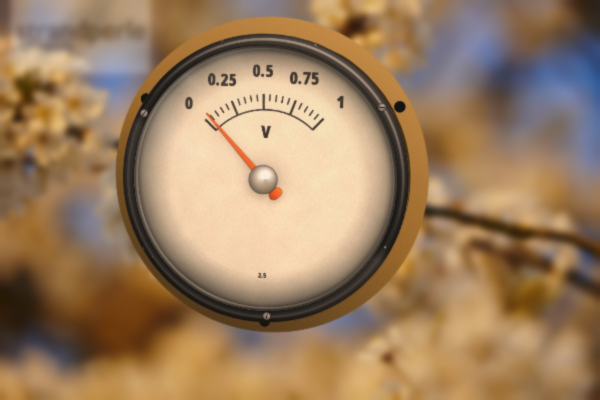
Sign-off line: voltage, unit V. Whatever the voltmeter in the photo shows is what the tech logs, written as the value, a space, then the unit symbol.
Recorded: 0.05 V
